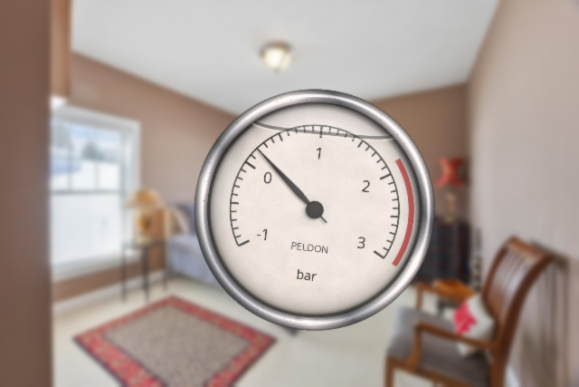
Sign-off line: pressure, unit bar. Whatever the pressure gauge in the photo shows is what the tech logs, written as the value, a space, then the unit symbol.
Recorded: 0.2 bar
